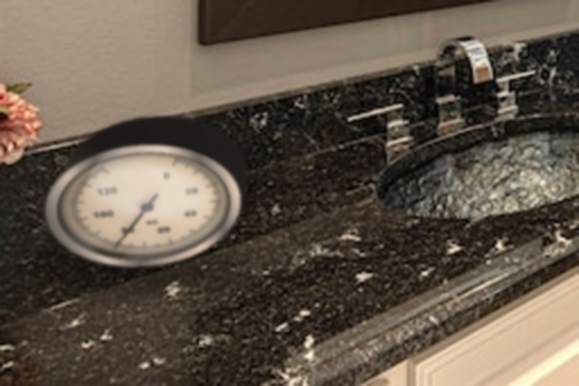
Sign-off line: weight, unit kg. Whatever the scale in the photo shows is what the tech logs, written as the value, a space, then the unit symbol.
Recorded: 80 kg
